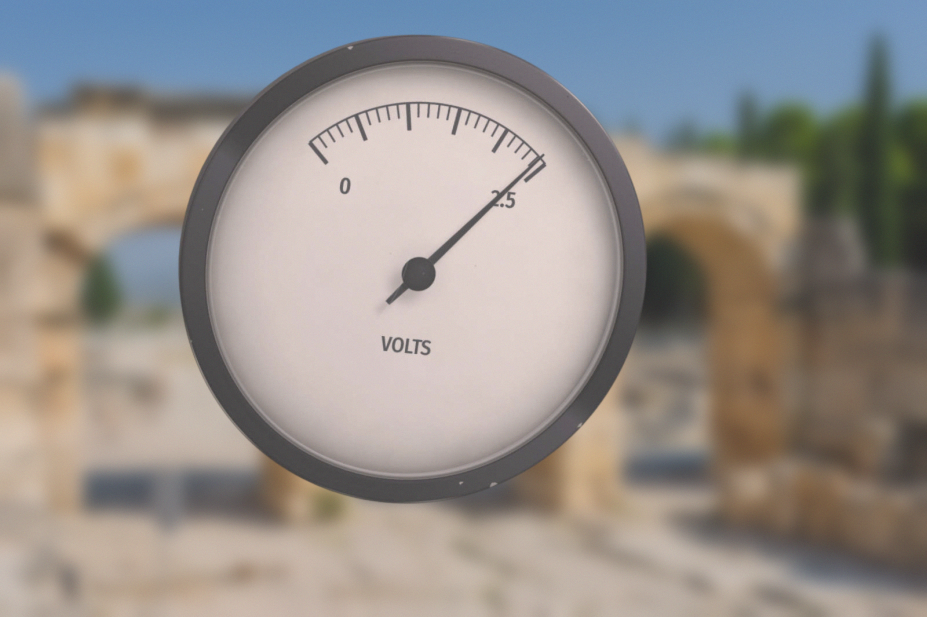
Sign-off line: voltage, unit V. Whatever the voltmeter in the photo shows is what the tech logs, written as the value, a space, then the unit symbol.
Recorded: 2.4 V
